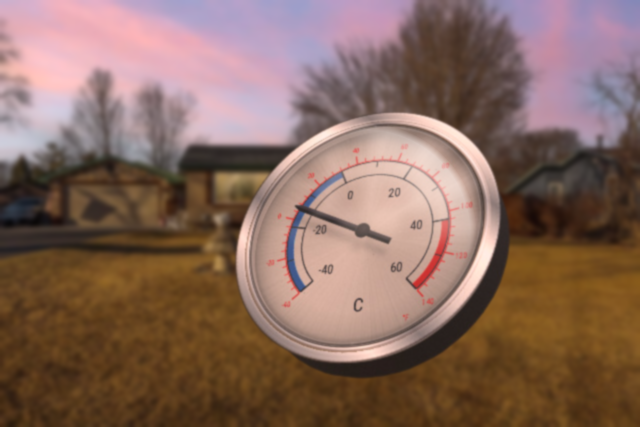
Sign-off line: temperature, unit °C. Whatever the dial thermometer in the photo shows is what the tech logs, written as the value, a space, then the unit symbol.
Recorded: -15 °C
